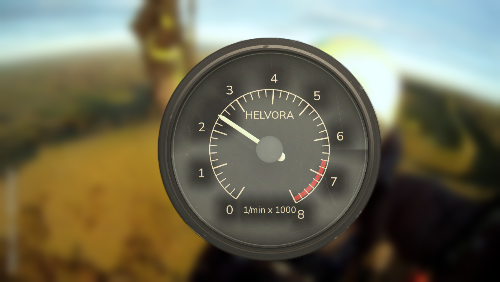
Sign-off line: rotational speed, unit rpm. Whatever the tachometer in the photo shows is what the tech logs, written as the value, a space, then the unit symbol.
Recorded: 2400 rpm
